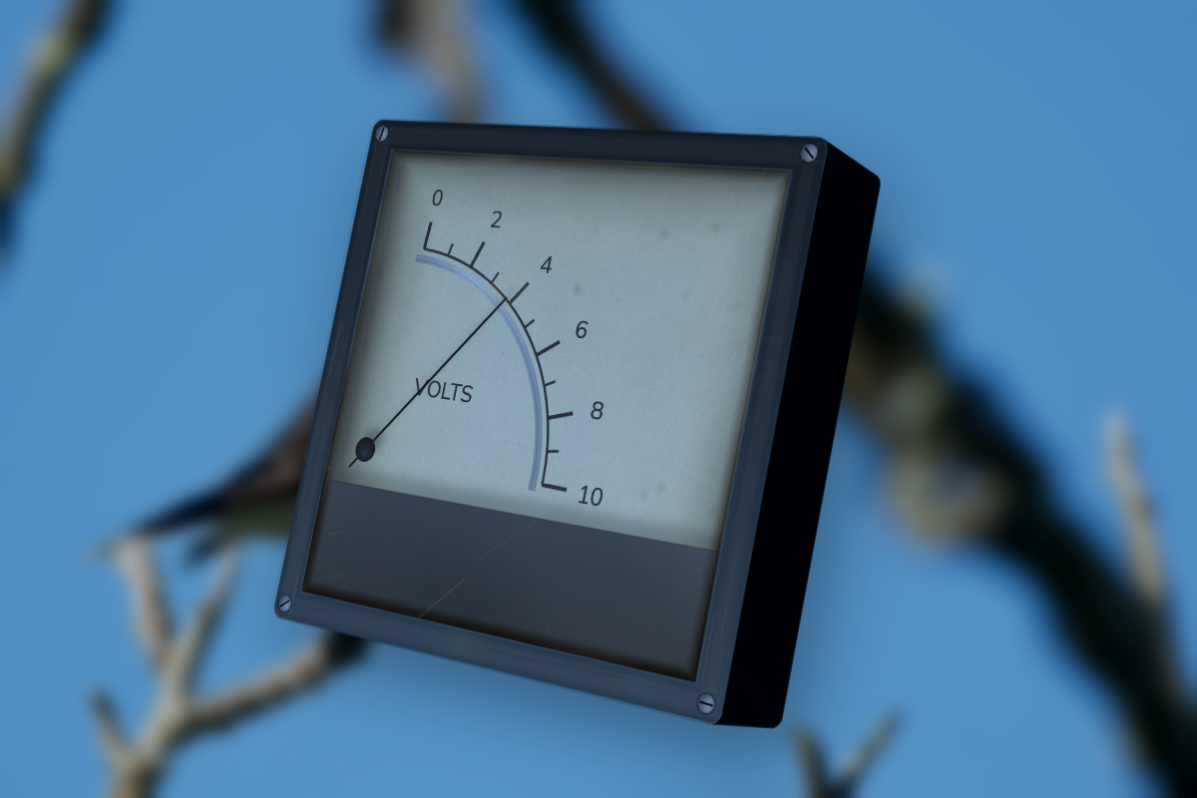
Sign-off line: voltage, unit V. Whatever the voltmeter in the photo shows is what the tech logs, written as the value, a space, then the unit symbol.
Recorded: 4 V
